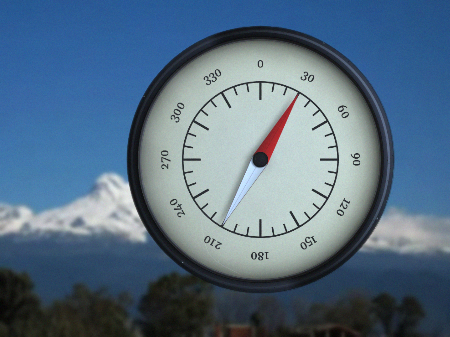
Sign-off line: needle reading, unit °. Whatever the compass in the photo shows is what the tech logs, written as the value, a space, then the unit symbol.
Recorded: 30 °
